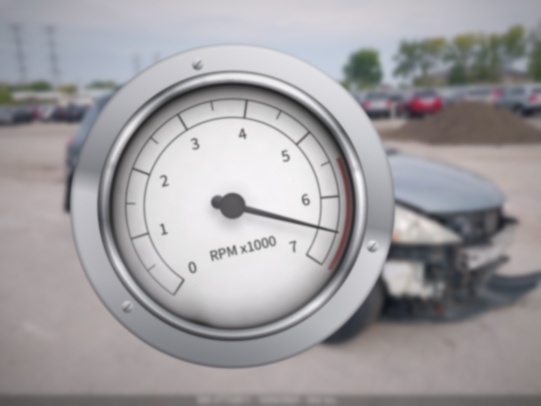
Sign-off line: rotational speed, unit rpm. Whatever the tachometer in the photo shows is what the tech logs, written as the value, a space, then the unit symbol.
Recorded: 6500 rpm
